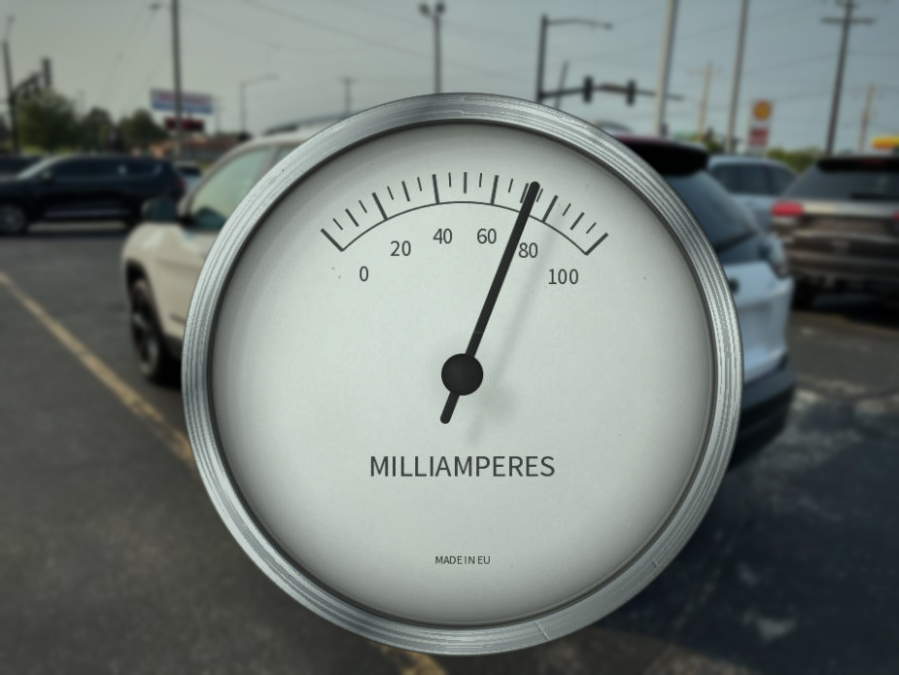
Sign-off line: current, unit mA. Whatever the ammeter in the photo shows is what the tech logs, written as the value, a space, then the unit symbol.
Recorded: 72.5 mA
